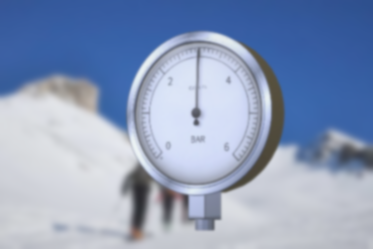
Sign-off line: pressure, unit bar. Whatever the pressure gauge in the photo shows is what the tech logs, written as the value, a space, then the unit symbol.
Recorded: 3 bar
